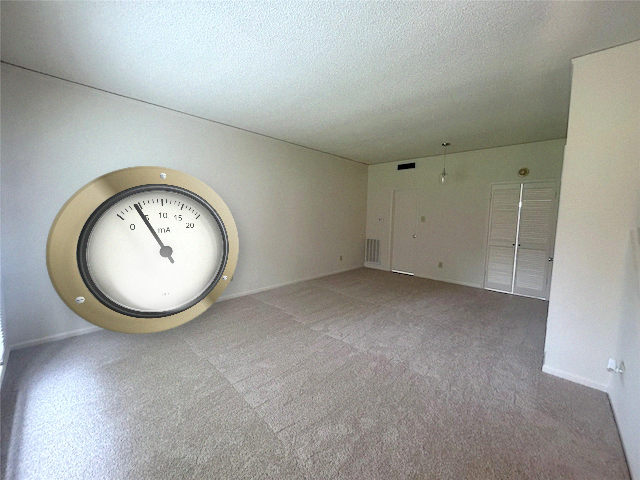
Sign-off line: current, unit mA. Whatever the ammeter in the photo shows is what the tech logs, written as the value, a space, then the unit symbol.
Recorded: 4 mA
